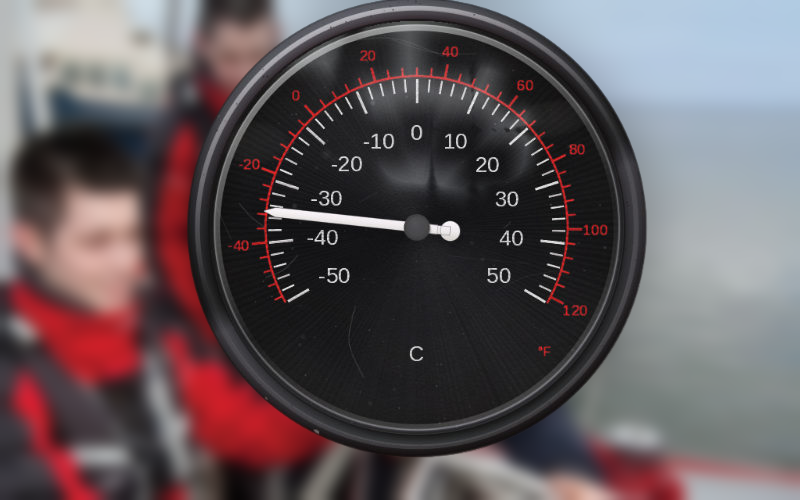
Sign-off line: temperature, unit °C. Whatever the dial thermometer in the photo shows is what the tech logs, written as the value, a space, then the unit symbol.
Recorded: -35 °C
